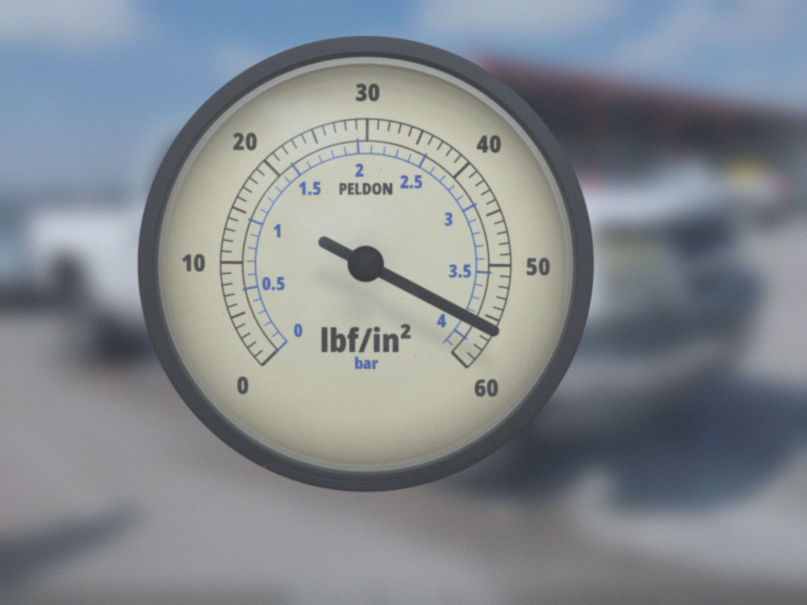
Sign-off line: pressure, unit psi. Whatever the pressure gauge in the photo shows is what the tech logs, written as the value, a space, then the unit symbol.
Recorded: 56 psi
